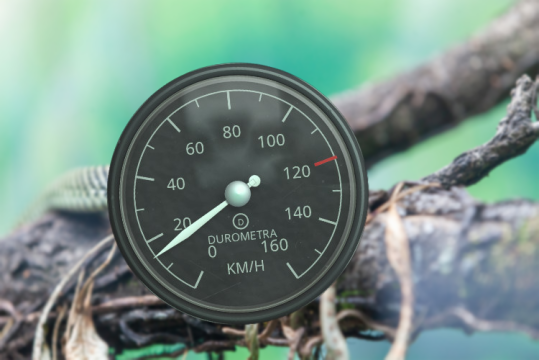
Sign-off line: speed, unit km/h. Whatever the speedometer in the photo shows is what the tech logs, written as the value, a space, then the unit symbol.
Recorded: 15 km/h
